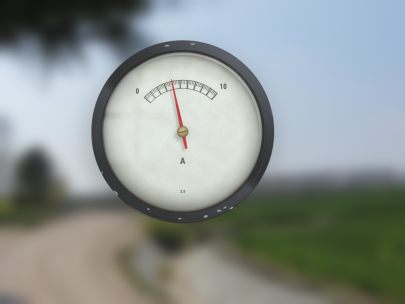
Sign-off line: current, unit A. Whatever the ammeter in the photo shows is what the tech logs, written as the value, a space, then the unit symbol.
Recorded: 4 A
